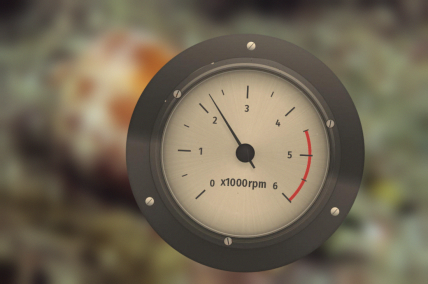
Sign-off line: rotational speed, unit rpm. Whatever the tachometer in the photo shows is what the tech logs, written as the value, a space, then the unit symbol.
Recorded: 2250 rpm
